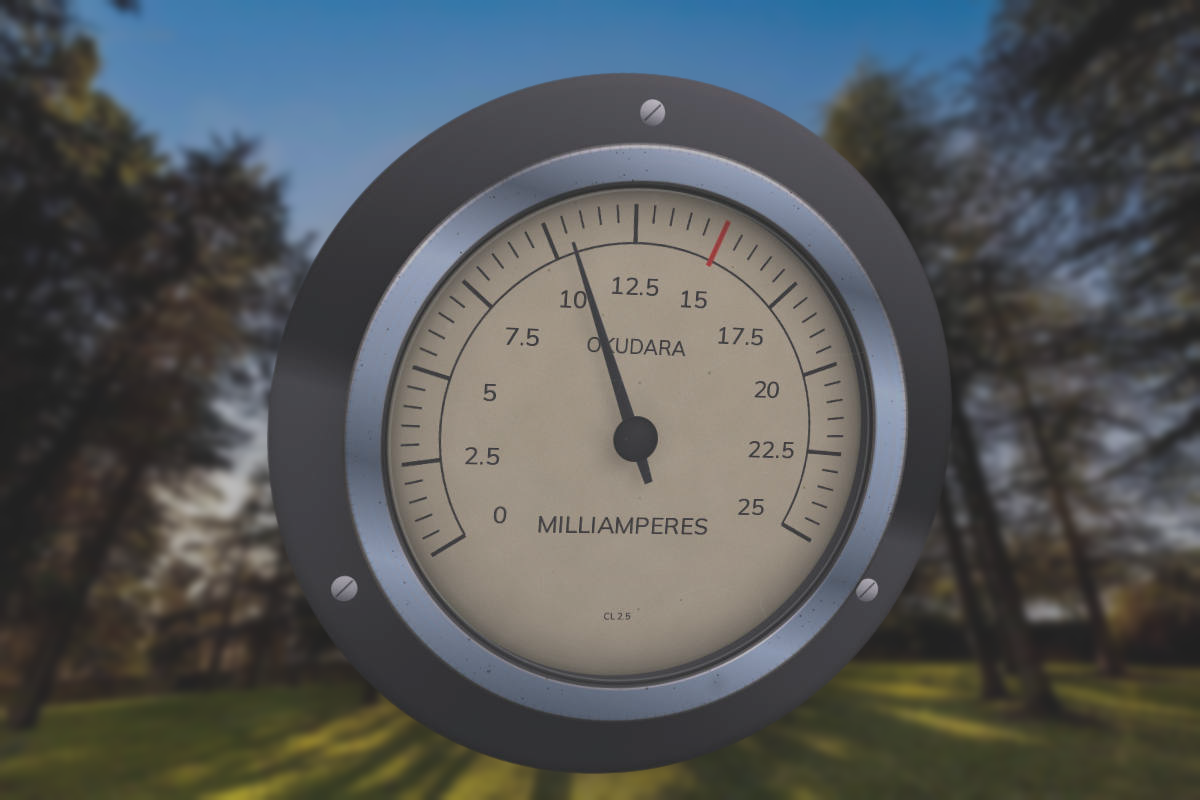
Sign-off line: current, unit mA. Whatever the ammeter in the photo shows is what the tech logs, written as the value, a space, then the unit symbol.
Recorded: 10.5 mA
